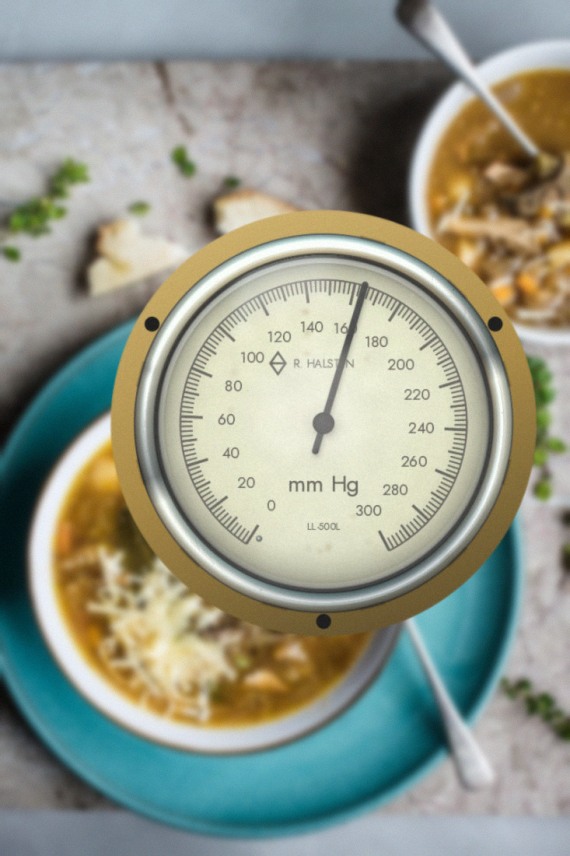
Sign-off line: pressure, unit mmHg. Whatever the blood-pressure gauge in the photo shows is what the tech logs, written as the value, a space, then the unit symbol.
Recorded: 164 mmHg
